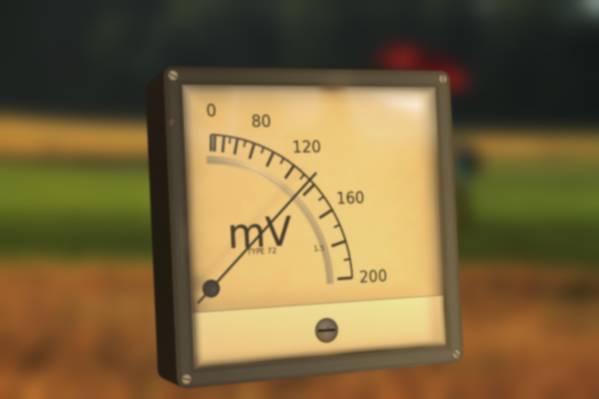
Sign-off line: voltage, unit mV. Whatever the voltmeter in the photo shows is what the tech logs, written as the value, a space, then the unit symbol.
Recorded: 135 mV
